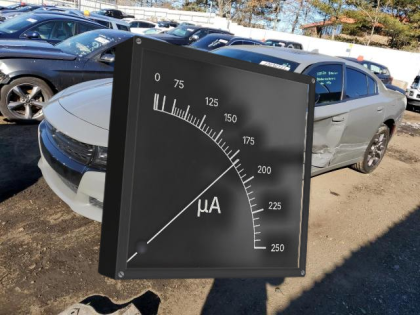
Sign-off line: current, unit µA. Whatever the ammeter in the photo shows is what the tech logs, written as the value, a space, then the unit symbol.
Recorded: 180 µA
